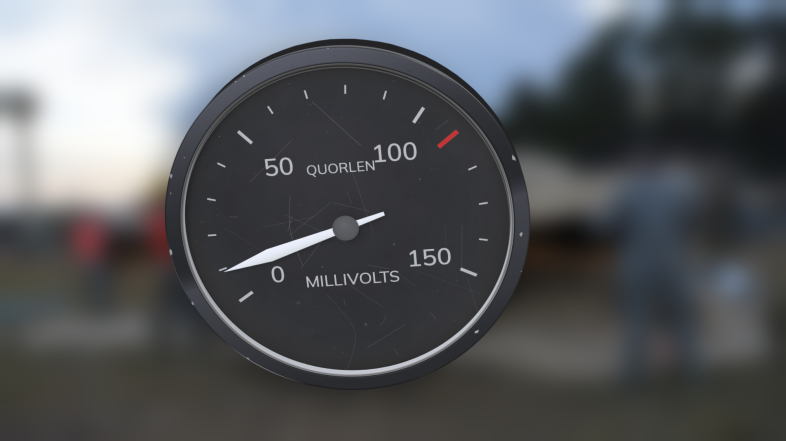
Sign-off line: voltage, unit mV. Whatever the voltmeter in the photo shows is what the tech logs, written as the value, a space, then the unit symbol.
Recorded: 10 mV
